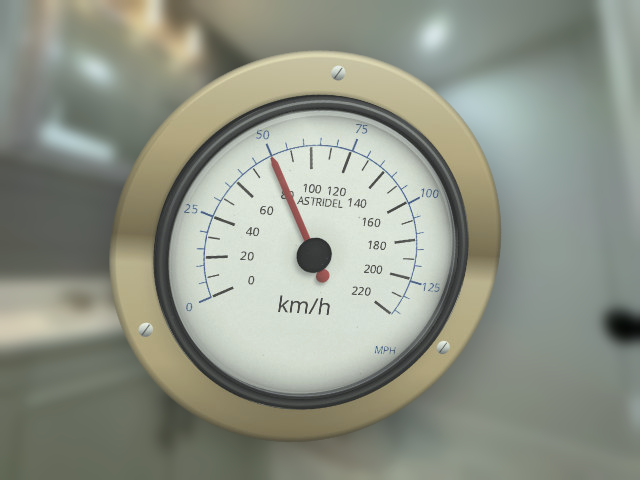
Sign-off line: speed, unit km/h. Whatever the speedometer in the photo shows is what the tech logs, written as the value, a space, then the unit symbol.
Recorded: 80 km/h
